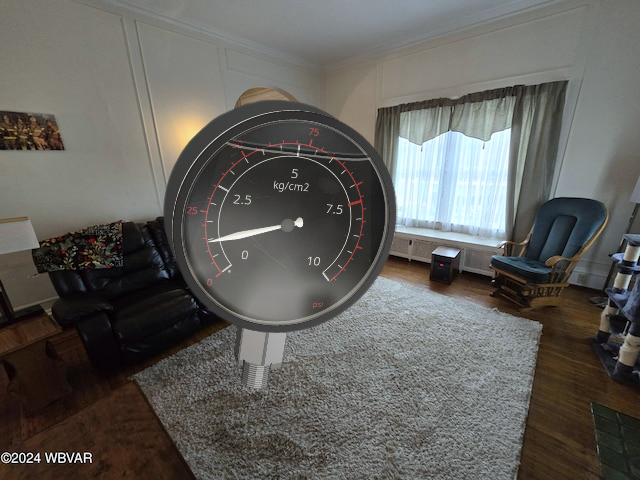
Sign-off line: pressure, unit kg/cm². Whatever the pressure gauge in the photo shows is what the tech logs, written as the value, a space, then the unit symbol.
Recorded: 1 kg/cm²
